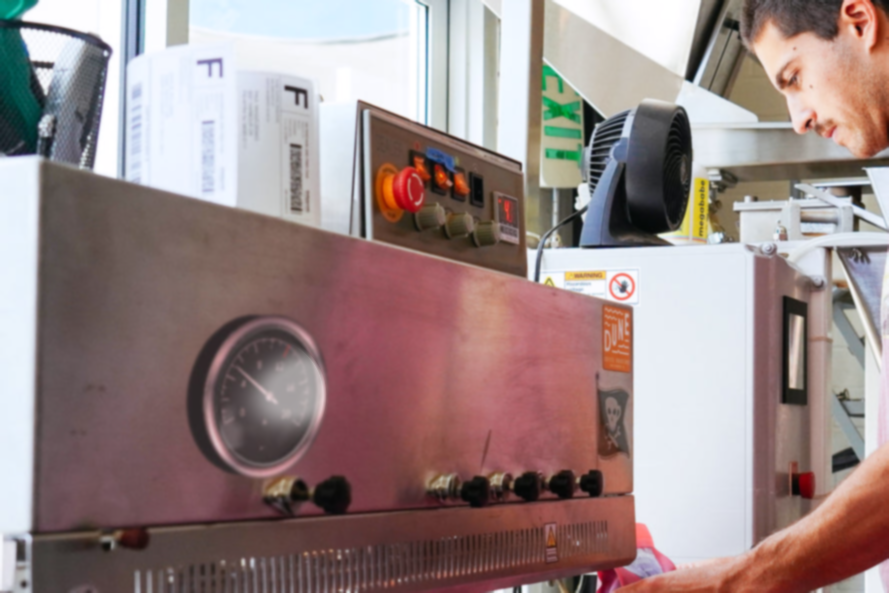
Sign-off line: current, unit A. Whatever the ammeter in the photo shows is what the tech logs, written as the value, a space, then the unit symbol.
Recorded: 5 A
